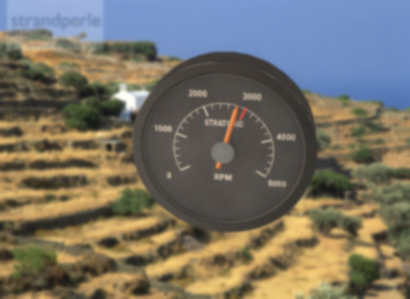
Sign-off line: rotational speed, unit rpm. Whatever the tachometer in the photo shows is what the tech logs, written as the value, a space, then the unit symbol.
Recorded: 2800 rpm
